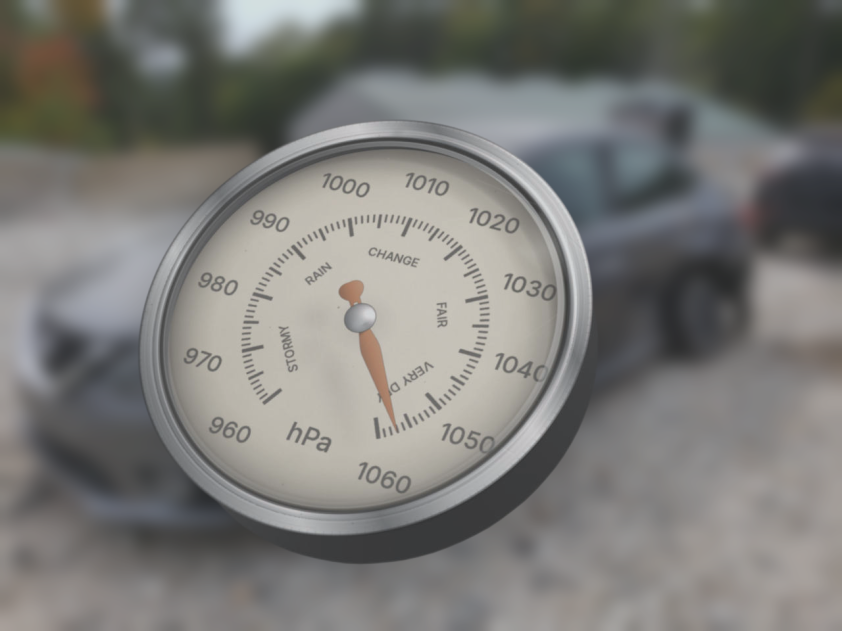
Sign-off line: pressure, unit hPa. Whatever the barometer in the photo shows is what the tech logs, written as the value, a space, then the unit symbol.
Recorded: 1057 hPa
